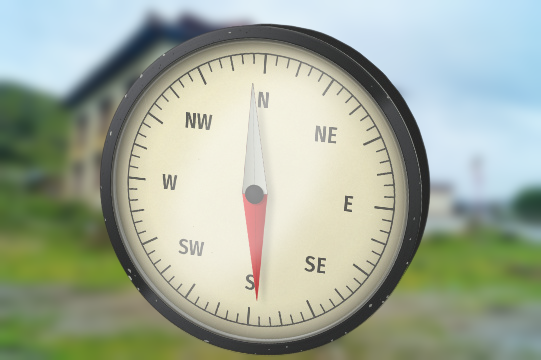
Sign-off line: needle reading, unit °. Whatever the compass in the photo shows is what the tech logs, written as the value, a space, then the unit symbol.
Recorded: 175 °
